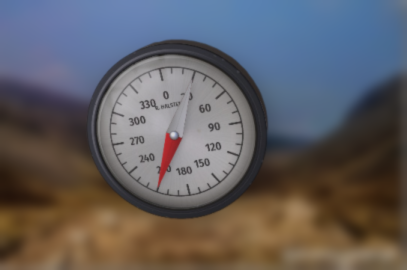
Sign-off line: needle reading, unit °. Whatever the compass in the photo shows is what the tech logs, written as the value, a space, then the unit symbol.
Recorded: 210 °
